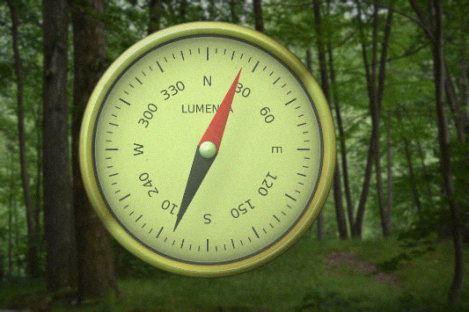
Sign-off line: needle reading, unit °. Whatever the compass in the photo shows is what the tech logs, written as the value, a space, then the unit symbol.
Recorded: 22.5 °
